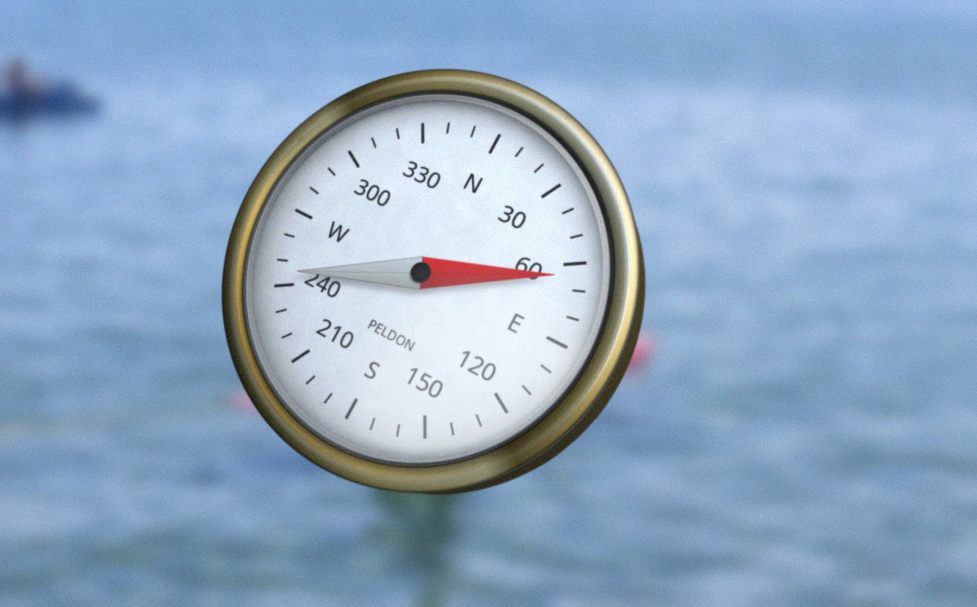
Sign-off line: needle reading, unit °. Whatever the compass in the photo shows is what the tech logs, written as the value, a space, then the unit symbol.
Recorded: 65 °
